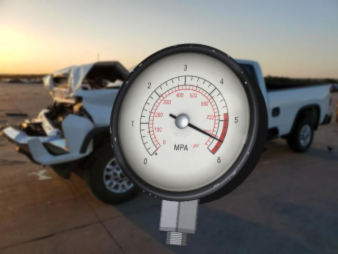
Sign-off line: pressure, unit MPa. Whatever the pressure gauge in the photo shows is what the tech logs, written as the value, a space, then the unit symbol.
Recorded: 5.6 MPa
